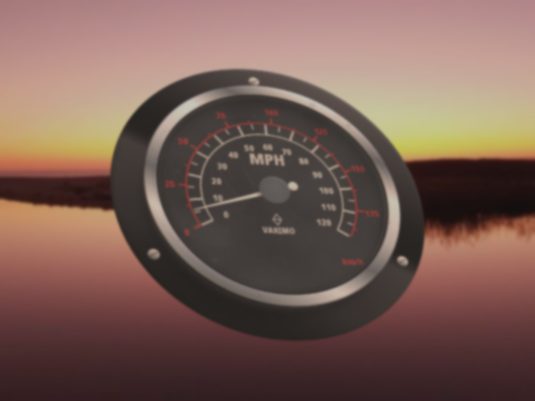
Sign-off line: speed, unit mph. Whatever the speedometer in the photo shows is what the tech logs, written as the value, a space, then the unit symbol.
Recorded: 5 mph
